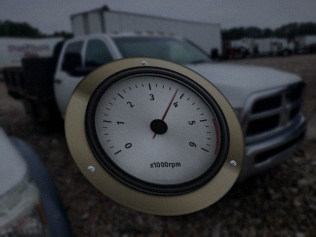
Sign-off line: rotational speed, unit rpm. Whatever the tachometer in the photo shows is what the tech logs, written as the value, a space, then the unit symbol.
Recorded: 3800 rpm
